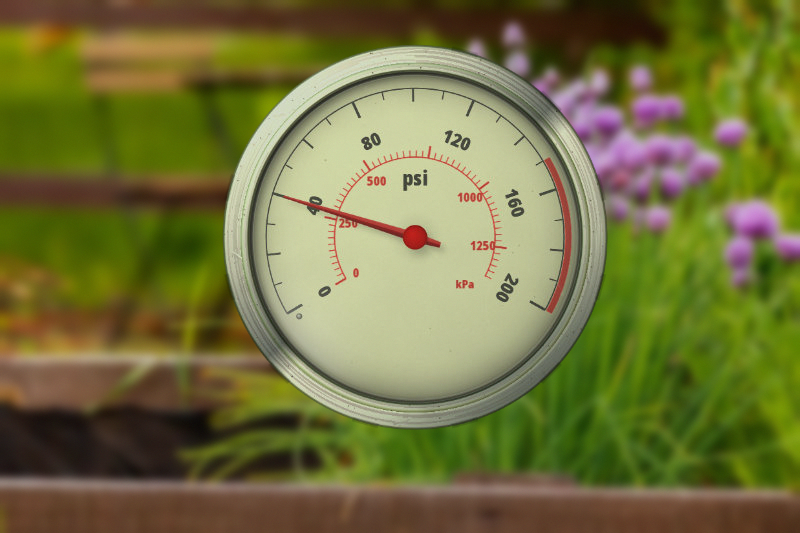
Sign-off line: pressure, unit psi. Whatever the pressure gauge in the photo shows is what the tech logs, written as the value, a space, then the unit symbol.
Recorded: 40 psi
